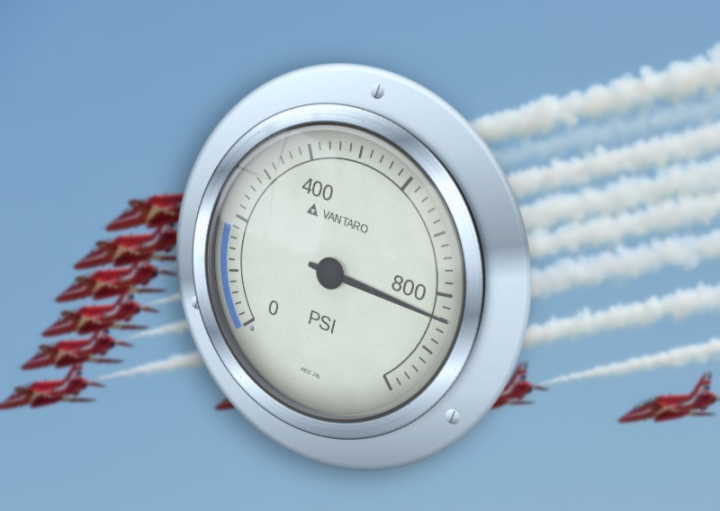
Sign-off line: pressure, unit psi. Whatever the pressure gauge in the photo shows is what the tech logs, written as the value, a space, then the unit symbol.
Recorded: 840 psi
